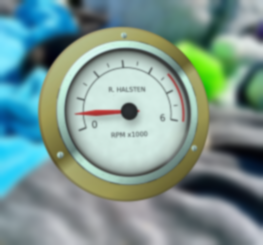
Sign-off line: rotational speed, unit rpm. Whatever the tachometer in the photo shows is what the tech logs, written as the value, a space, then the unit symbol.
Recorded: 500 rpm
